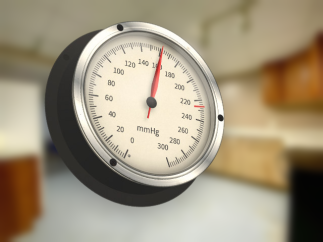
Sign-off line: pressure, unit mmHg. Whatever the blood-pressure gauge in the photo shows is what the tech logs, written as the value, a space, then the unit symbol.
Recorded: 160 mmHg
